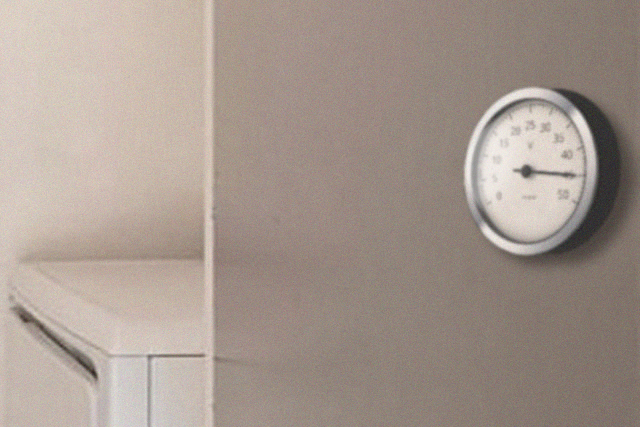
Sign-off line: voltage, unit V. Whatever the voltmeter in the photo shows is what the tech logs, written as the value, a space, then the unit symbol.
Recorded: 45 V
